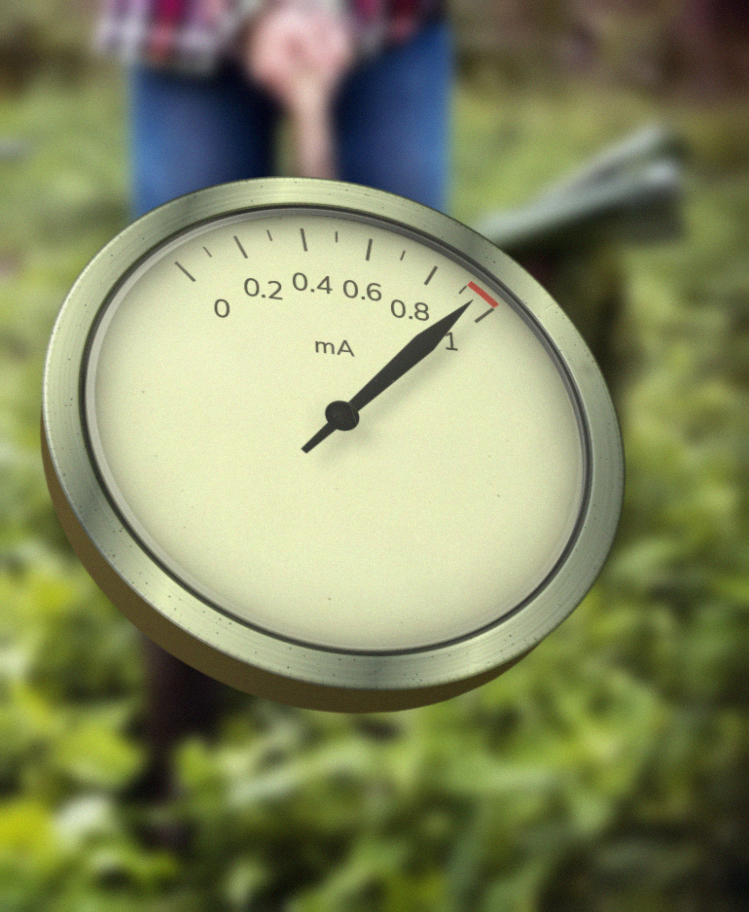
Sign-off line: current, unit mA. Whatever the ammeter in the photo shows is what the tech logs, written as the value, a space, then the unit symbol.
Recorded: 0.95 mA
